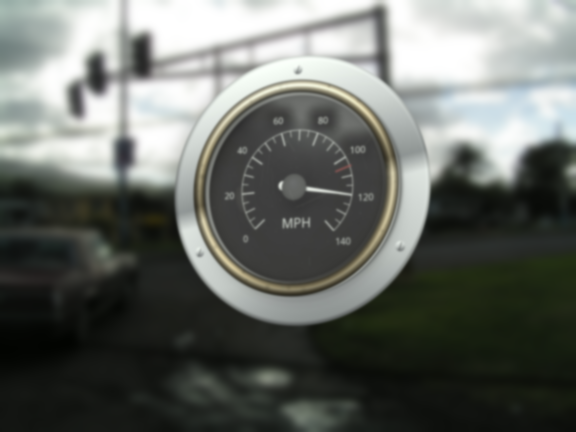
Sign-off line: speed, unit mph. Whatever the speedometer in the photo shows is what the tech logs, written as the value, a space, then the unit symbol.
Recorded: 120 mph
